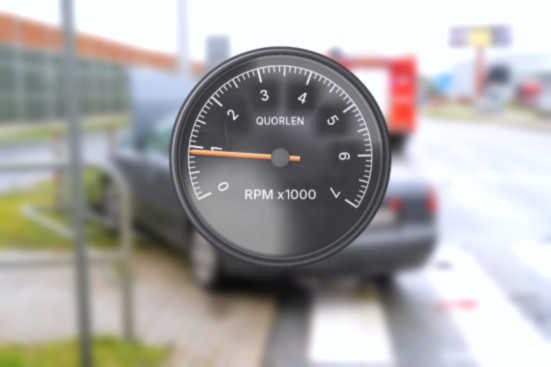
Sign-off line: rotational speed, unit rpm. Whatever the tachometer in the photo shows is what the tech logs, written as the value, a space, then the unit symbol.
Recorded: 900 rpm
